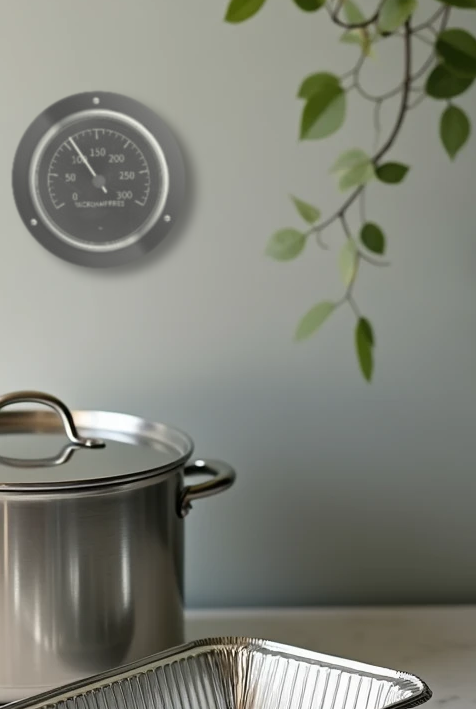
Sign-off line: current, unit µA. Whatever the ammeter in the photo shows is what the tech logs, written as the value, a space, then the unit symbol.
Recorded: 110 µA
